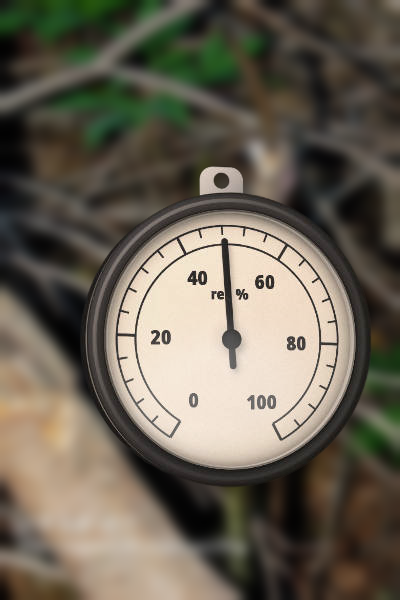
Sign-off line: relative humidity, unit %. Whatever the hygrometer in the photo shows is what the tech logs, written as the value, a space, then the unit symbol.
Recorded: 48 %
